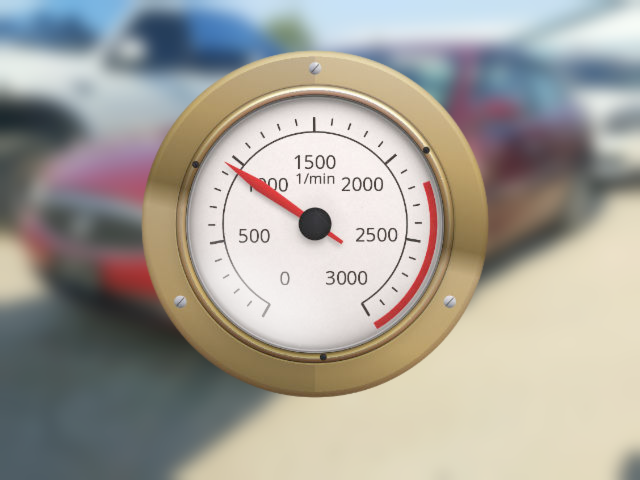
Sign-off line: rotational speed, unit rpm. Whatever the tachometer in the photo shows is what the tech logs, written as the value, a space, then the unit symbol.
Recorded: 950 rpm
